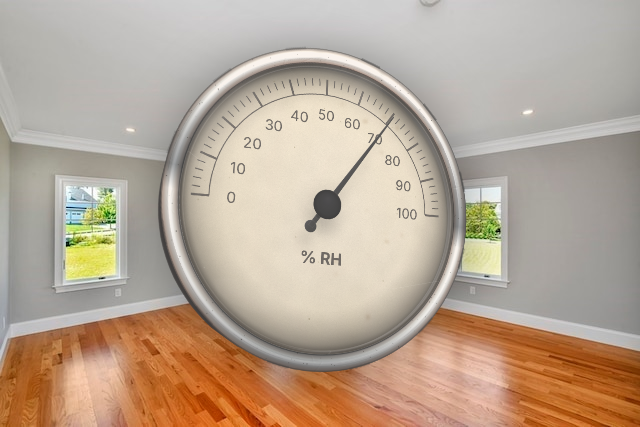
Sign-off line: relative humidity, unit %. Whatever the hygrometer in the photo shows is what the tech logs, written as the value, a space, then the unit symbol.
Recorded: 70 %
